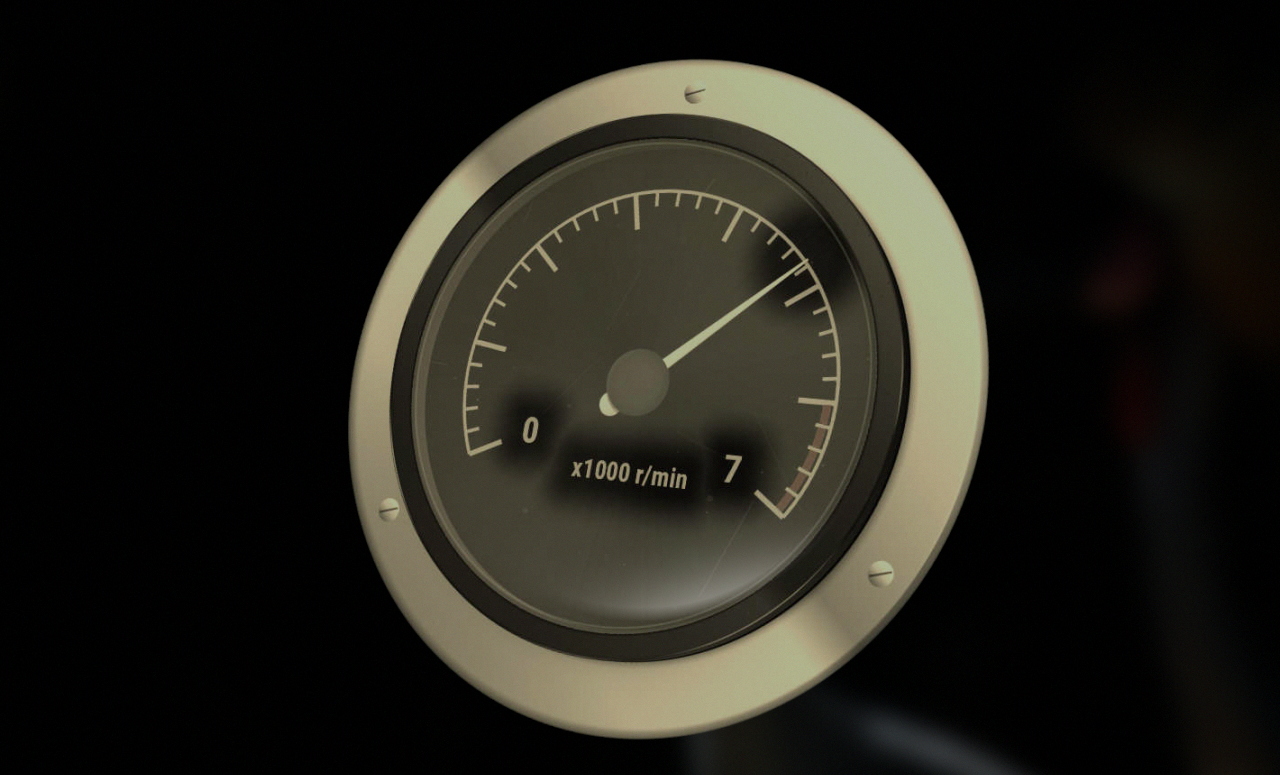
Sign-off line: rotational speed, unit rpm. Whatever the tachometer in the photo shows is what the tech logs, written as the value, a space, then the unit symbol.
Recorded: 4800 rpm
